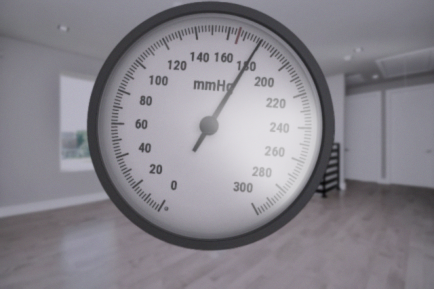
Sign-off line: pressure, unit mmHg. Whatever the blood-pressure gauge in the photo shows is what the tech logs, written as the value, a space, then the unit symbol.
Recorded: 180 mmHg
